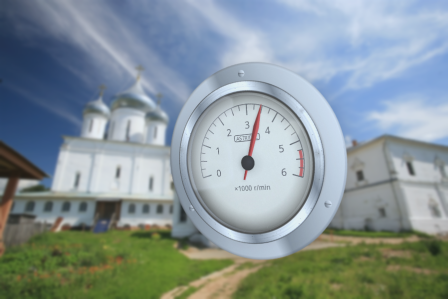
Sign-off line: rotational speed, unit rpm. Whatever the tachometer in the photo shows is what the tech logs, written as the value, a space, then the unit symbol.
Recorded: 3500 rpm
